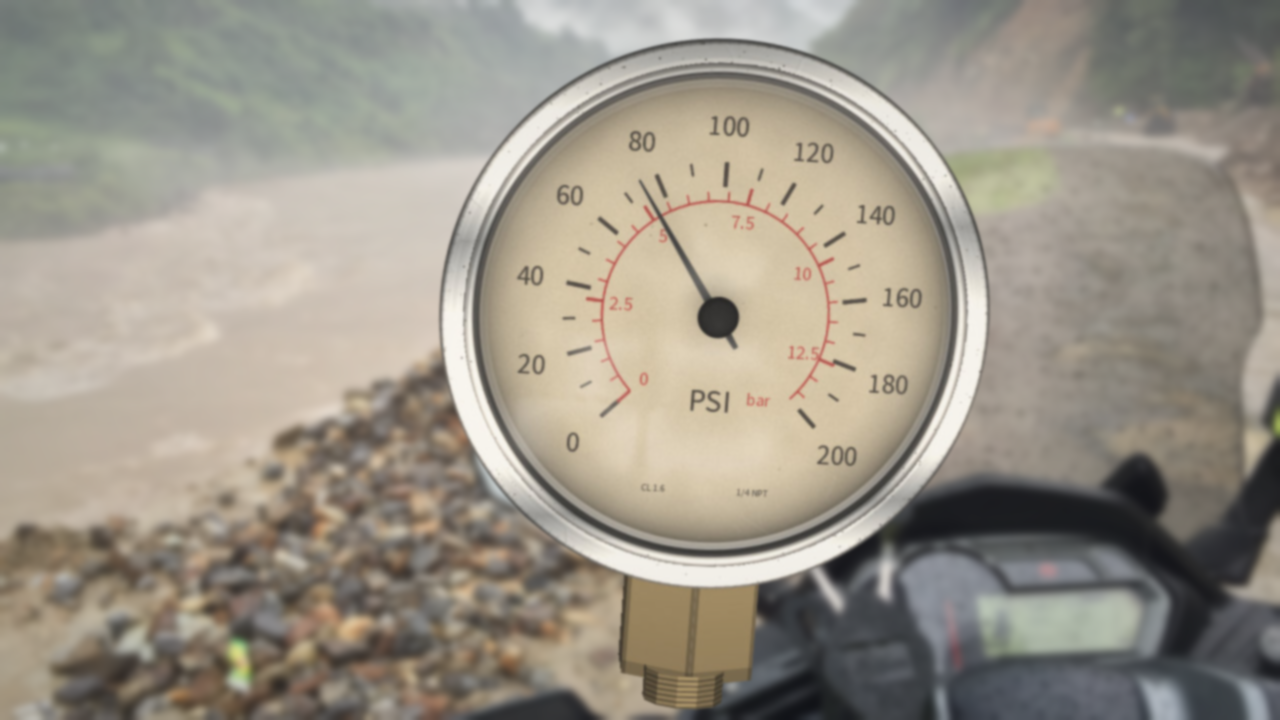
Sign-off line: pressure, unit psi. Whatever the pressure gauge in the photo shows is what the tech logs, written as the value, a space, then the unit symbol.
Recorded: 75 psi
